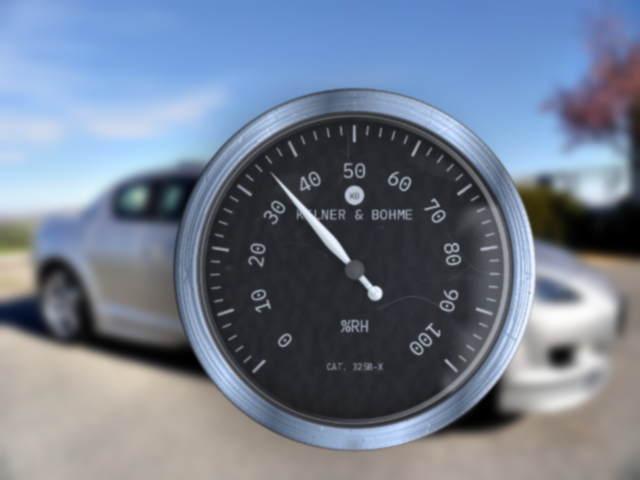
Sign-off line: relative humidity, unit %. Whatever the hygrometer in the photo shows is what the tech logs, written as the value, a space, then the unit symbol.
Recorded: 35 %
